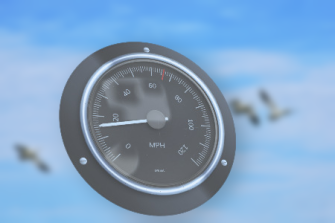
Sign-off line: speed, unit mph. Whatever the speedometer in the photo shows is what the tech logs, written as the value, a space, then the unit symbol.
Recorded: 15 mph
